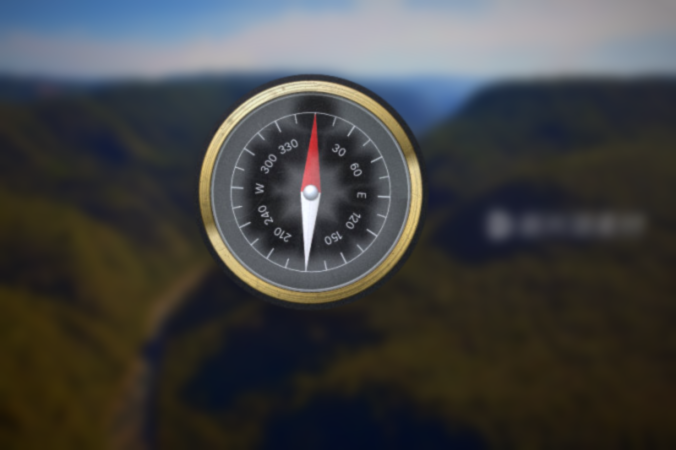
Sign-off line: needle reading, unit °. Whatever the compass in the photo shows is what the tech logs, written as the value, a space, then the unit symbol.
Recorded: 0 °
